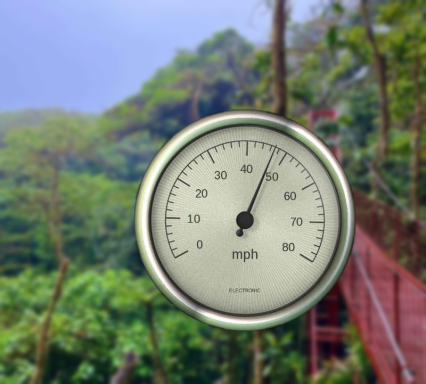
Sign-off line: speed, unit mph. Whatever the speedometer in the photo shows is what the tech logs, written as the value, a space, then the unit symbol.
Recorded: 47 mph
